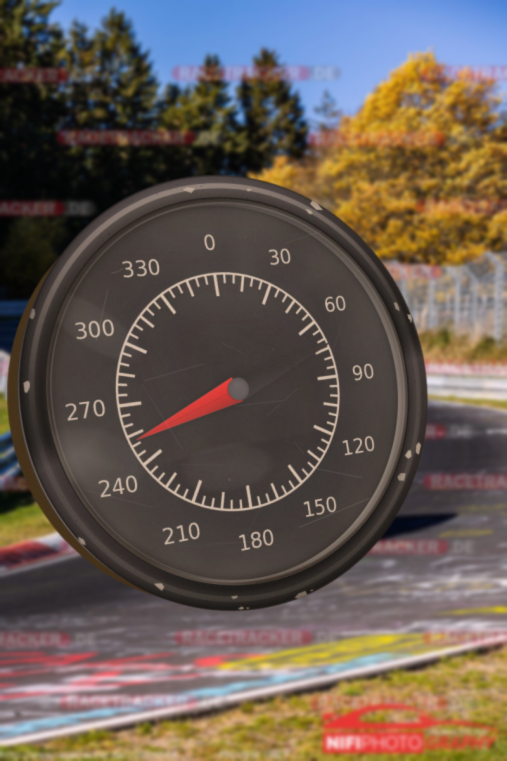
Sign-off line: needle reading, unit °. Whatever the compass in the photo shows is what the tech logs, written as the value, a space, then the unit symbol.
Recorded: 252.5 °
